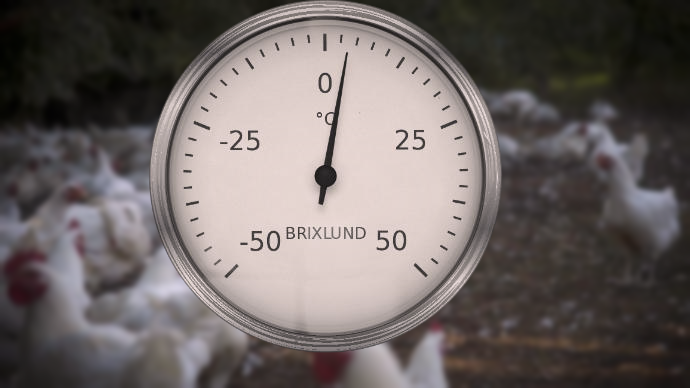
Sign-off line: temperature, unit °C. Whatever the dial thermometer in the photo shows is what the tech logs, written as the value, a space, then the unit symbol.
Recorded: 3.75 °C
